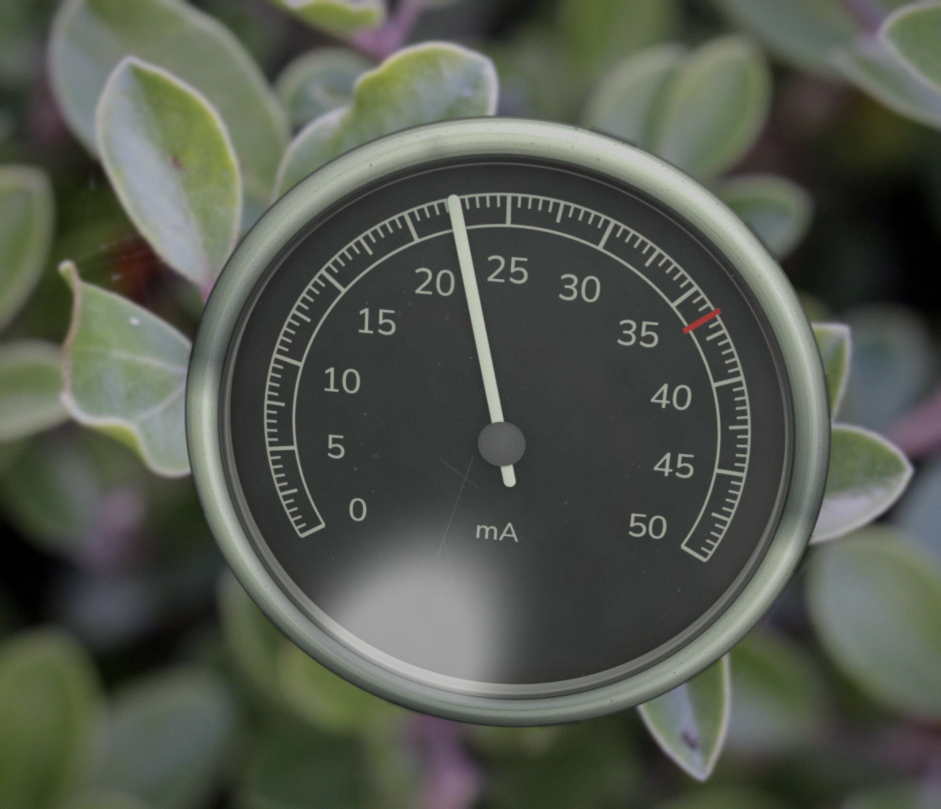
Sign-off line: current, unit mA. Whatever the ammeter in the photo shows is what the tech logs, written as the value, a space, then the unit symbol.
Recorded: 22.5 mA
